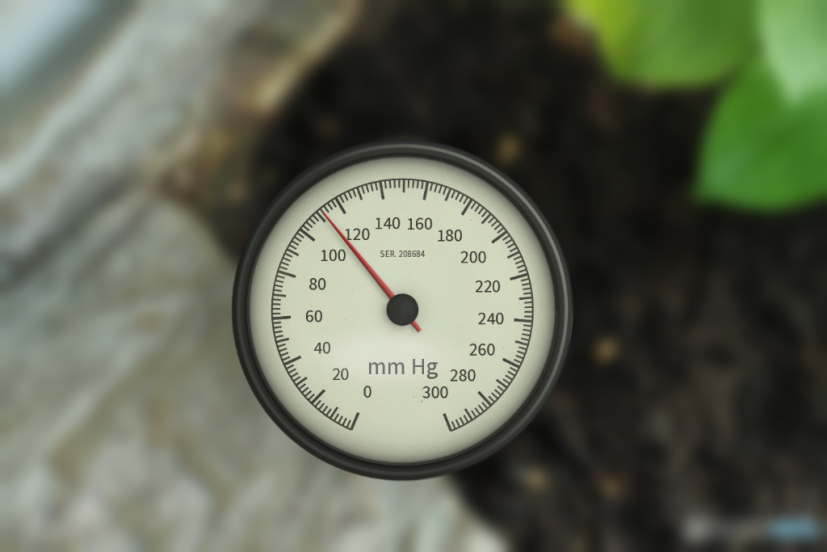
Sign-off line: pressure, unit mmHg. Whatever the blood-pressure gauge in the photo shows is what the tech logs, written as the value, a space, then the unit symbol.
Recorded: 112 mmHg
